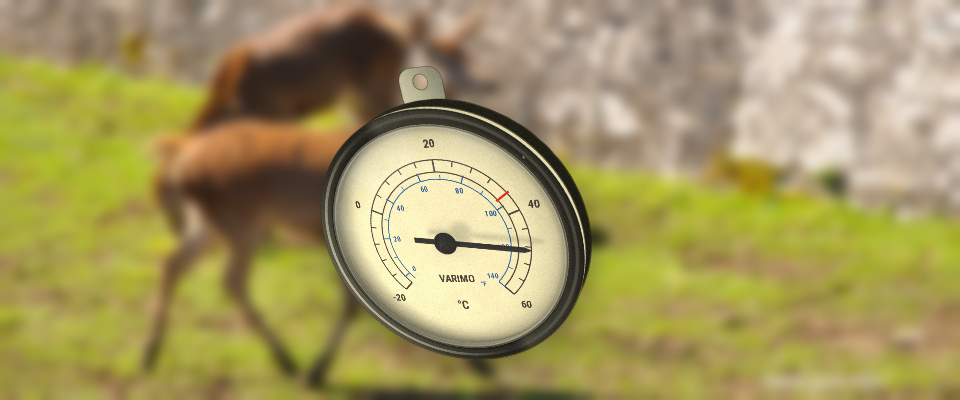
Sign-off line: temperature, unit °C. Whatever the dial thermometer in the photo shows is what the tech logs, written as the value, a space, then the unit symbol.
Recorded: 48 °C
